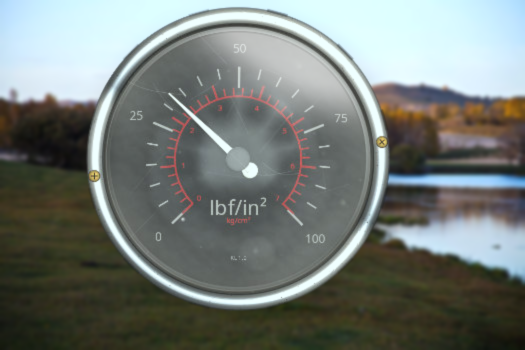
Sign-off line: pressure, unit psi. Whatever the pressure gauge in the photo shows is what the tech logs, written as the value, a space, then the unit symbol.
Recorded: 32.5 psi
